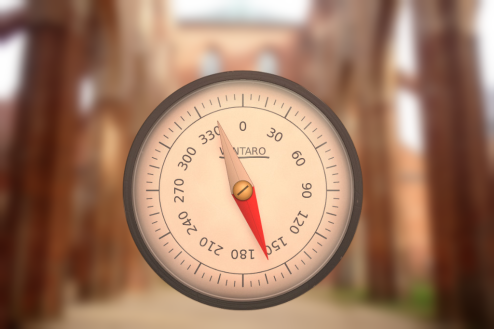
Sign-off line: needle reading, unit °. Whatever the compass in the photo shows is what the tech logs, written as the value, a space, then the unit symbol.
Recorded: 160 °
